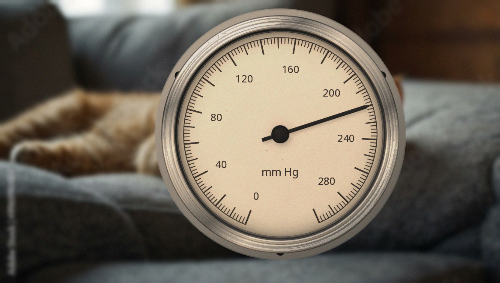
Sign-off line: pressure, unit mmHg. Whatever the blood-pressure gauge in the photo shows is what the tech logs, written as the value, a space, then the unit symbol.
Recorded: 220 mmHg
